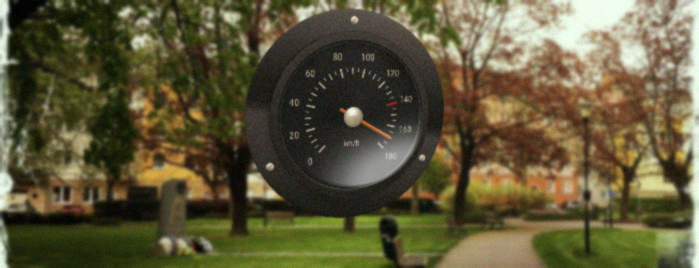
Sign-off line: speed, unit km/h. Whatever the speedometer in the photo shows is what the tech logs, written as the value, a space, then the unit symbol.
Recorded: 170 km/h
